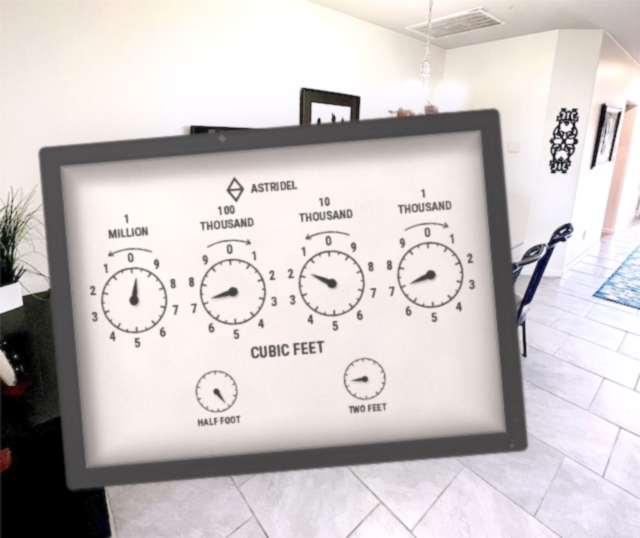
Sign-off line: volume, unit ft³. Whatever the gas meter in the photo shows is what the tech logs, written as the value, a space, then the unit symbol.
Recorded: 971700 ft³
